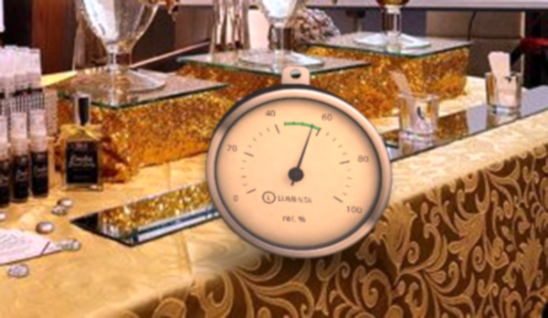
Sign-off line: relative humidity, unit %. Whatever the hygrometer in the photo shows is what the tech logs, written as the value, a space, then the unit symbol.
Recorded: 56 %
